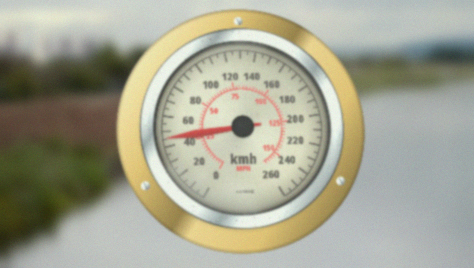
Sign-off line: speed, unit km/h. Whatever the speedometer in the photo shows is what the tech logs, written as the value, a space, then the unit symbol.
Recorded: 45 km/h
